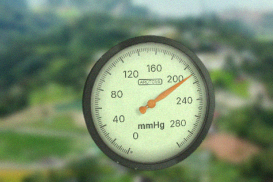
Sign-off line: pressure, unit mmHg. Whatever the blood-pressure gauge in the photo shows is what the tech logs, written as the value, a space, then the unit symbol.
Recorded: 210 mmHg
